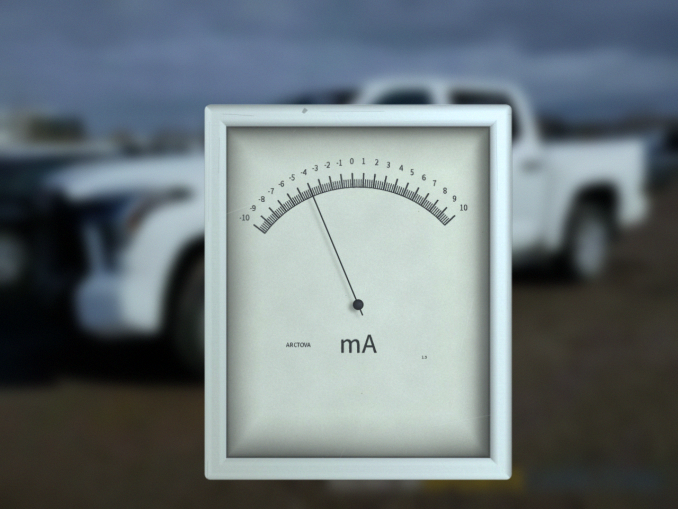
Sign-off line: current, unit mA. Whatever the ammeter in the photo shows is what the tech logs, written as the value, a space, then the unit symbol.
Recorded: -4 mA
